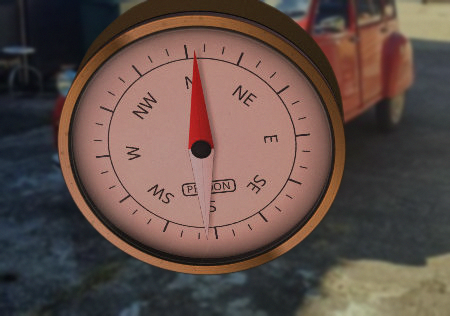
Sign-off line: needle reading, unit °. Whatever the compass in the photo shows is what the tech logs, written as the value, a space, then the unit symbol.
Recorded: 5 °
